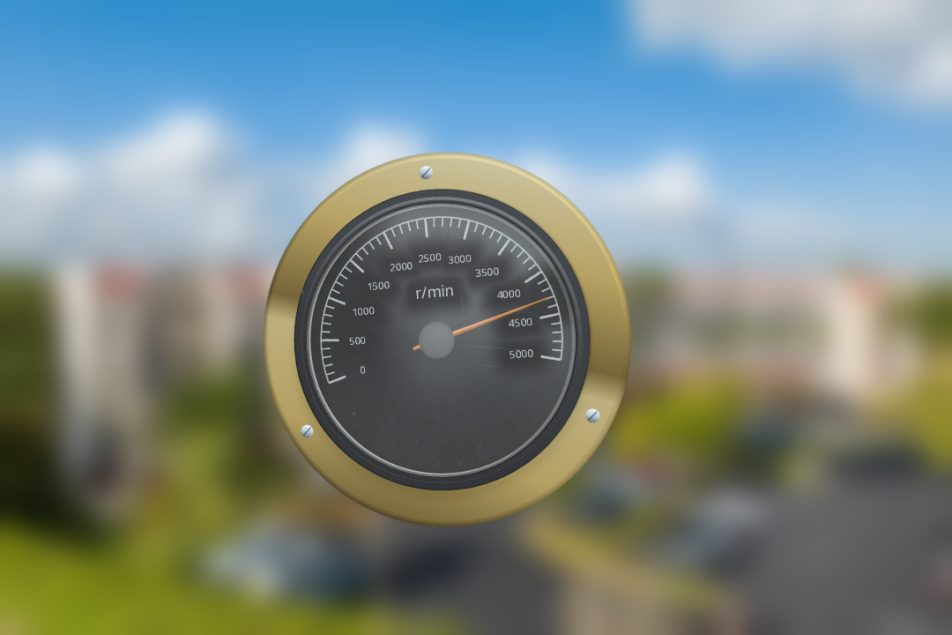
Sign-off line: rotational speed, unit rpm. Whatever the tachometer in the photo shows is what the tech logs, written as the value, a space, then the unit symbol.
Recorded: 4300 rpm
